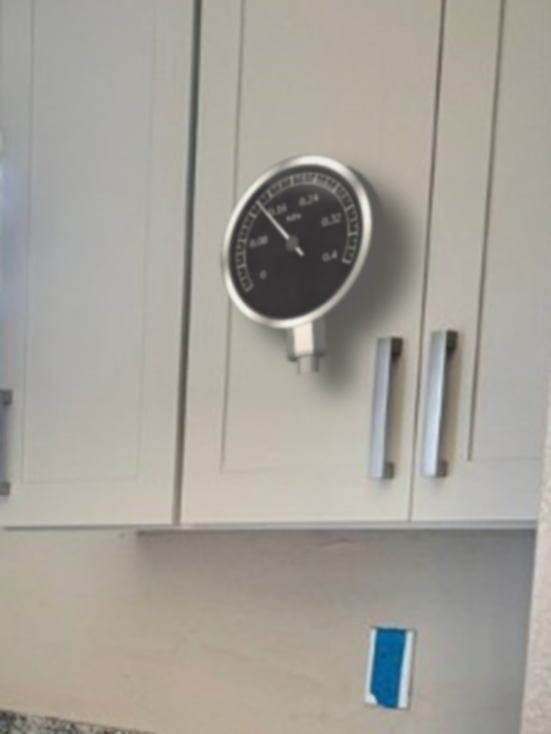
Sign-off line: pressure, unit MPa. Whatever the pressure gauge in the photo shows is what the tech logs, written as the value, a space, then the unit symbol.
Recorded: 0.14 MPa
